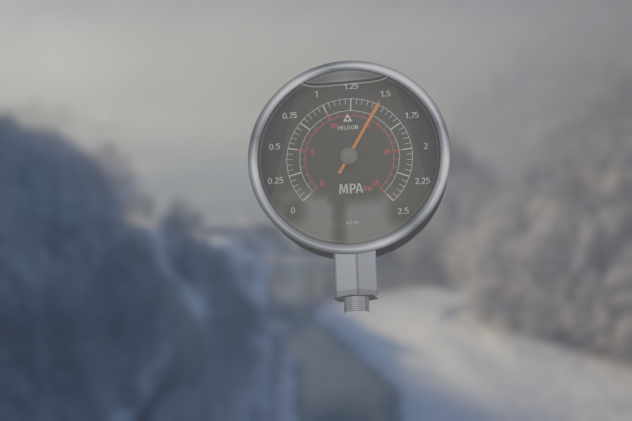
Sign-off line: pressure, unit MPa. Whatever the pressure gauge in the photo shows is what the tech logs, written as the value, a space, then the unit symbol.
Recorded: 1.5 MPa
